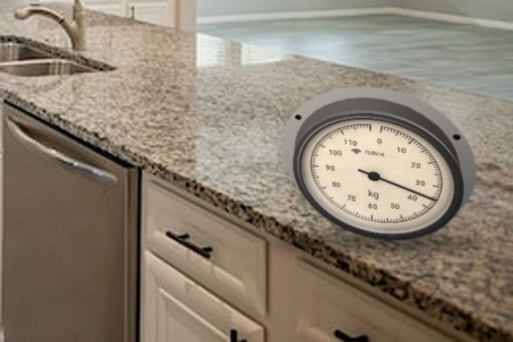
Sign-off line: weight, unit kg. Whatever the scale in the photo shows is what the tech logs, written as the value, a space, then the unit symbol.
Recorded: 35 kg
